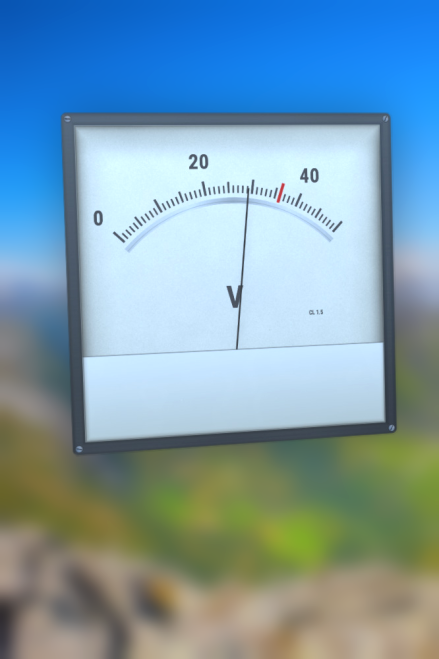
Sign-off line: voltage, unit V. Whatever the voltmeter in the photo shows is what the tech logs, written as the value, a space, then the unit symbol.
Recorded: 29 V
